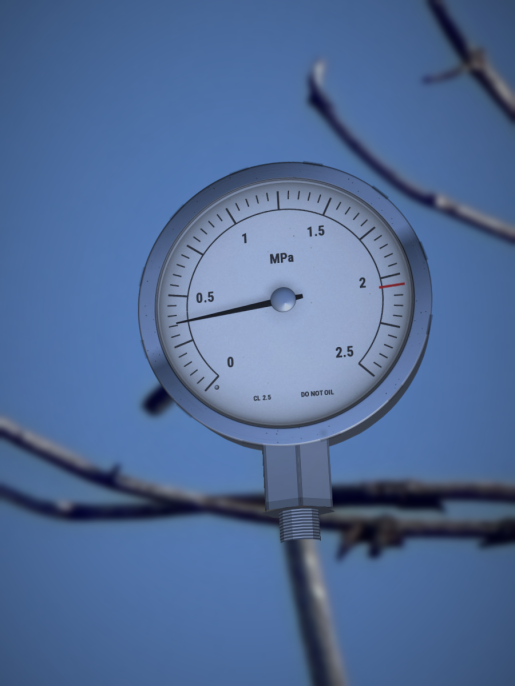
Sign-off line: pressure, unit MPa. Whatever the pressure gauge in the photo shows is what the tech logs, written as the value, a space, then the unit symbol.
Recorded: 0.35 MPa
